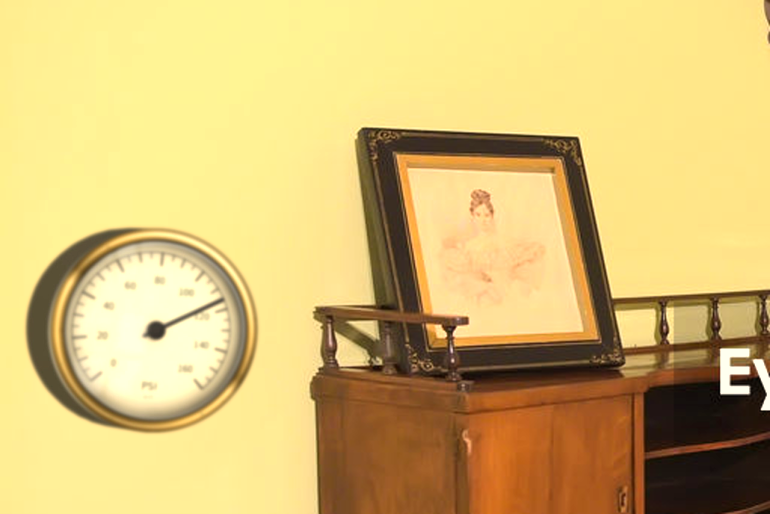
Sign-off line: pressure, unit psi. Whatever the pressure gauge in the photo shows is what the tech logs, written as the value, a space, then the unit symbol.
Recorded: 115 psi
